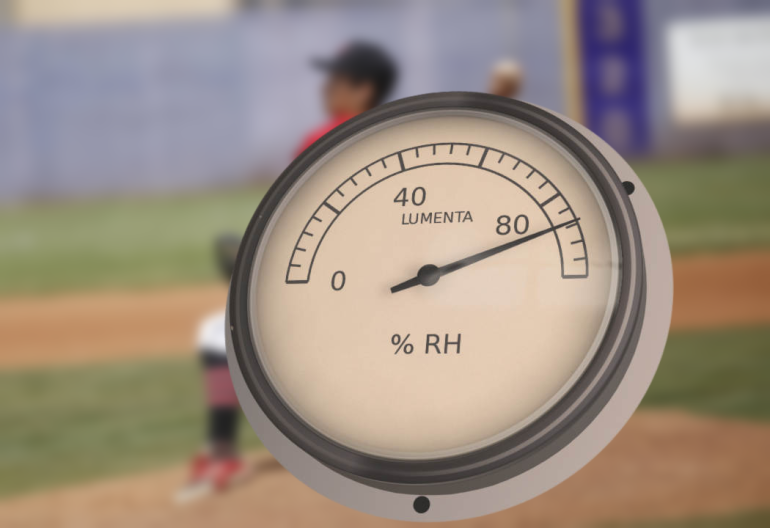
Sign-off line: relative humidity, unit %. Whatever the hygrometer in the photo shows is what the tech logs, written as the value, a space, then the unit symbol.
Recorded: 88 %
